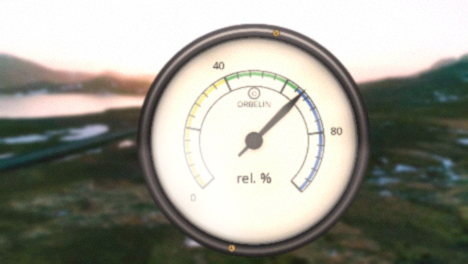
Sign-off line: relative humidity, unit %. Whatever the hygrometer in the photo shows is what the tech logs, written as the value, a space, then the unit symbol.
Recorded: 66 %
